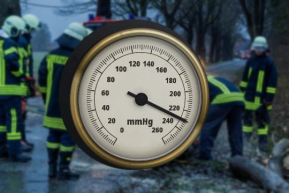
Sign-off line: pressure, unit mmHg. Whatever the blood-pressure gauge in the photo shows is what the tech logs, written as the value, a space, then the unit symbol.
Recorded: 230 mmHg
